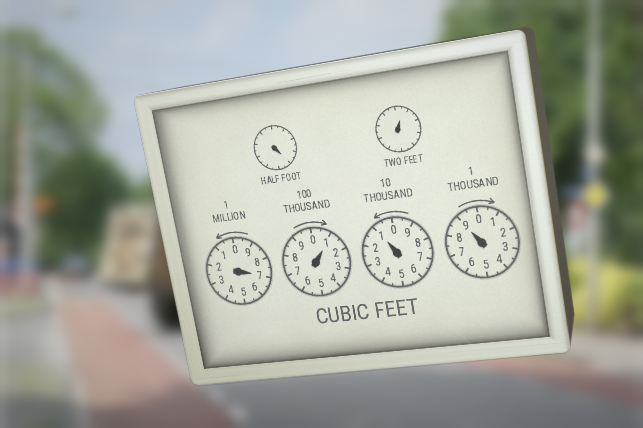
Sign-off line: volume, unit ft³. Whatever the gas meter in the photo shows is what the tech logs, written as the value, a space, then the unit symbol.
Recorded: 710900 ft³
